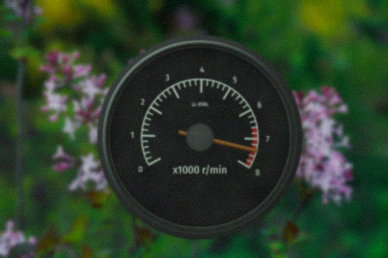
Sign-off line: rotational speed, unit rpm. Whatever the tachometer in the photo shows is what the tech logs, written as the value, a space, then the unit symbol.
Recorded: 7400 rpm
